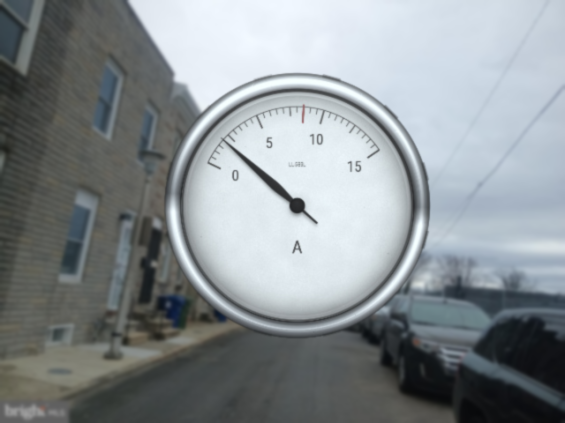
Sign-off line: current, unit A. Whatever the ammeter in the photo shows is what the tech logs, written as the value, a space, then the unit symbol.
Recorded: 2 A
